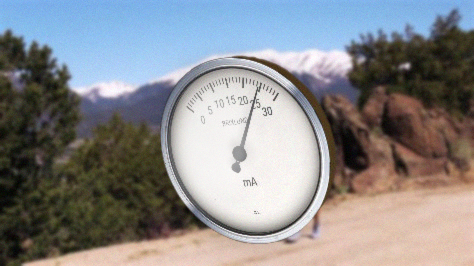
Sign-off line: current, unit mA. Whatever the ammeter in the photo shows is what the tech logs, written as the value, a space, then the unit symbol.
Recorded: 25 mA
